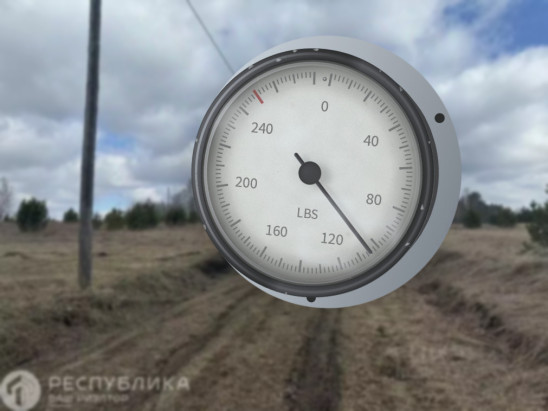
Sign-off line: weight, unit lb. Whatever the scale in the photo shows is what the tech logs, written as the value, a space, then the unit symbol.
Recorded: 104 lb
